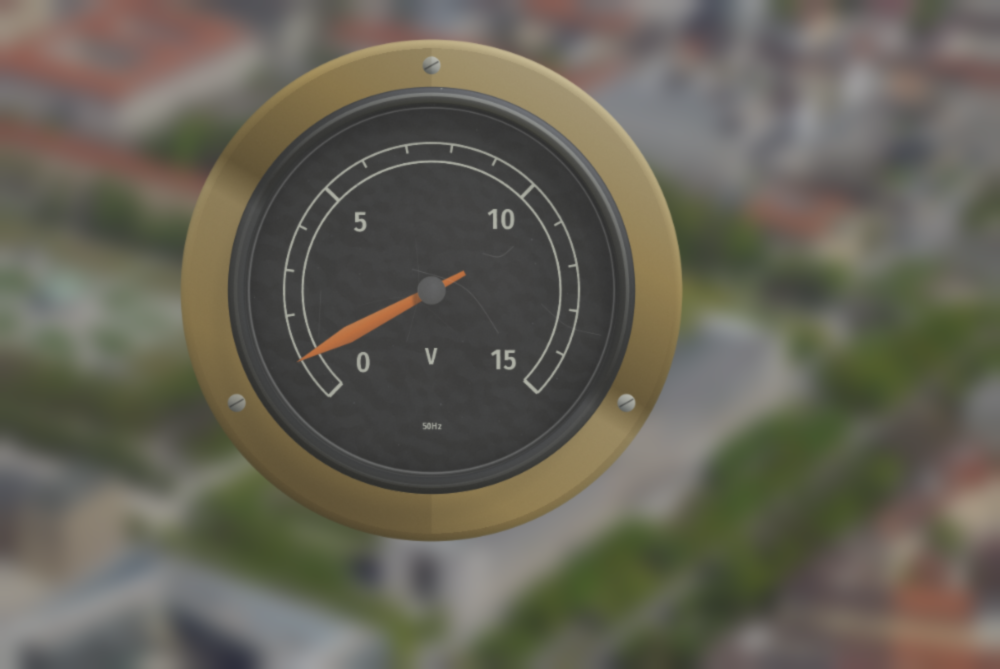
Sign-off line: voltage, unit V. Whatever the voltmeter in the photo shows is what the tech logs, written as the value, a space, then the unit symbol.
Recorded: 1 V
